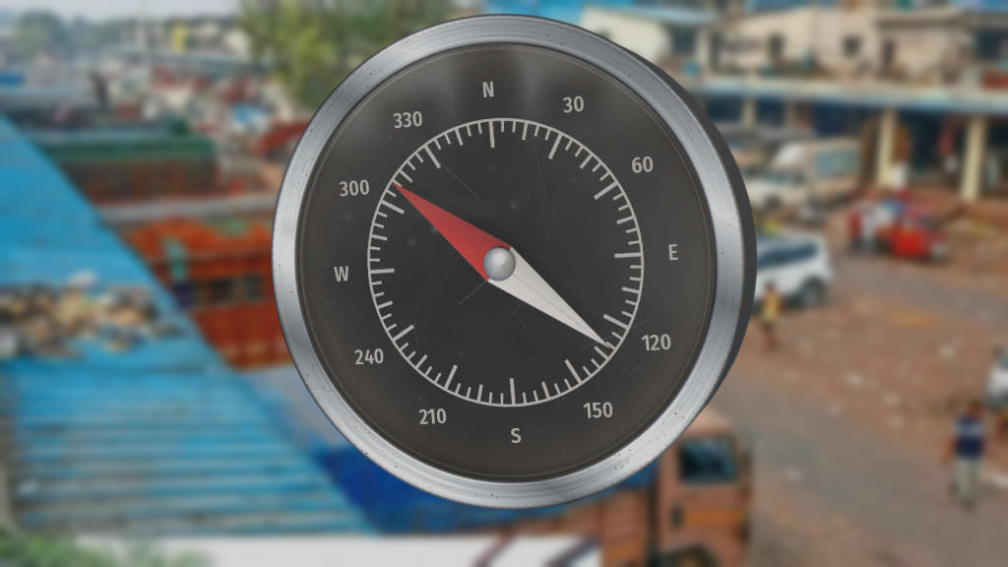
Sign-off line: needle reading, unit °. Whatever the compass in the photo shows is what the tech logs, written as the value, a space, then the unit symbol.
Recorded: 310 °
